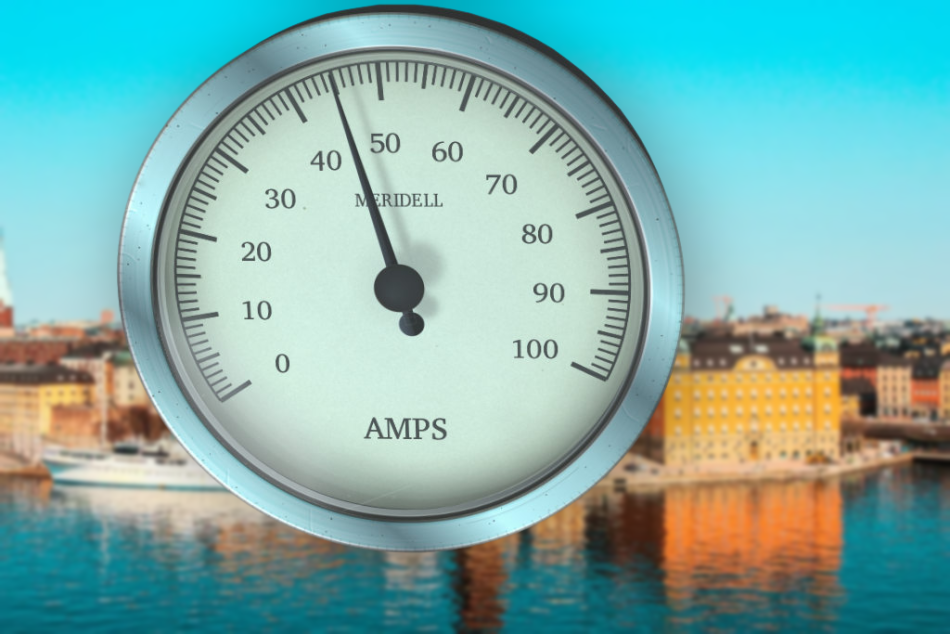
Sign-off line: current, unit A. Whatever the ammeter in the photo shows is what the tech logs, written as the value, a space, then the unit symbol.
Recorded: 45 A
